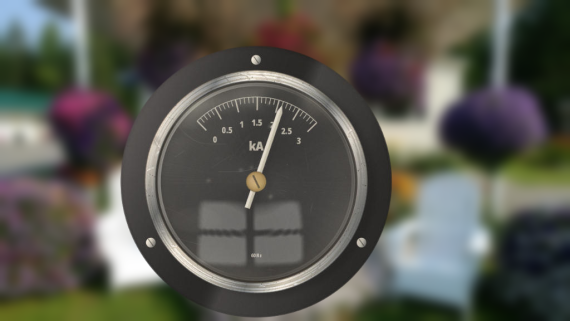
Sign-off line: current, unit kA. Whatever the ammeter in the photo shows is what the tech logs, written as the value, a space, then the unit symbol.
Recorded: 2.1 kA
